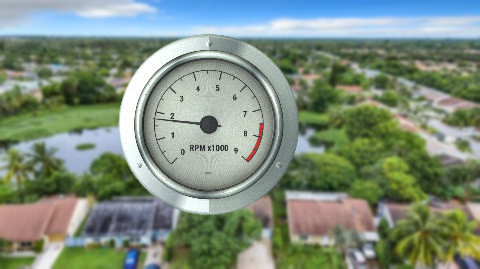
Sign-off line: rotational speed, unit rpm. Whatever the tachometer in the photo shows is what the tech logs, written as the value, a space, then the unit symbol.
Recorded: 1750 rpm
